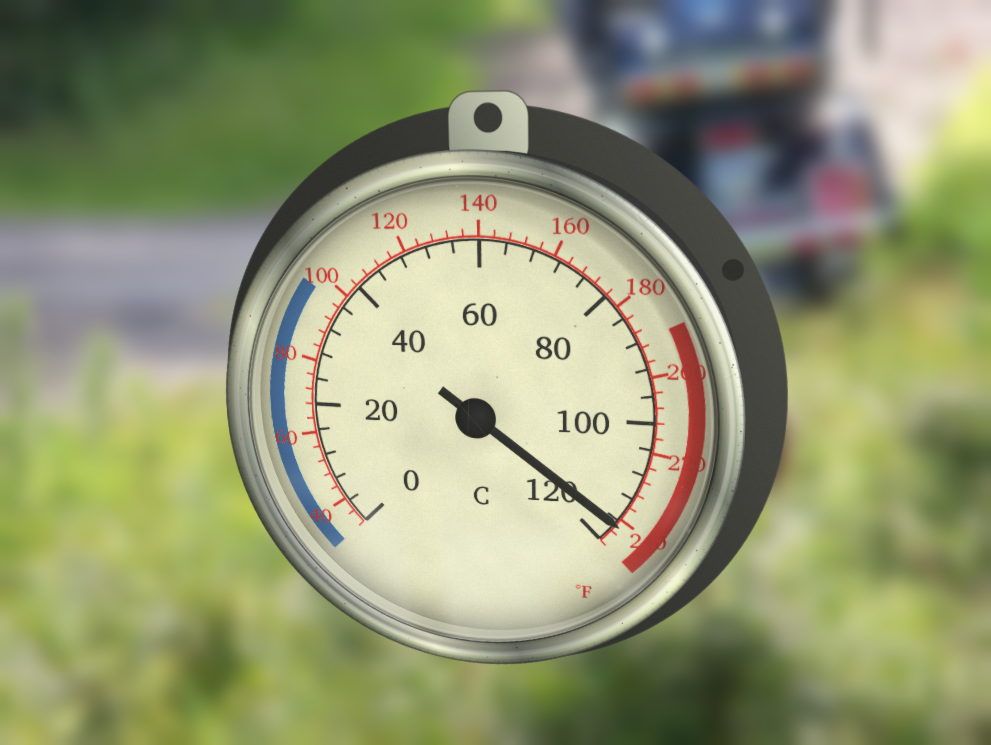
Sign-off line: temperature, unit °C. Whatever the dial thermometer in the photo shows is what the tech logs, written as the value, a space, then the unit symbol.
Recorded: 116 °C
